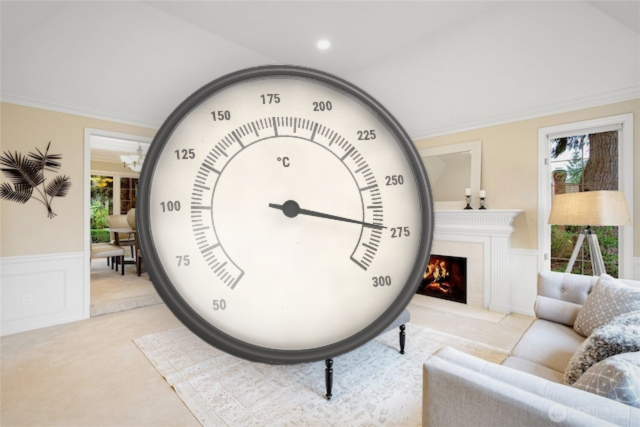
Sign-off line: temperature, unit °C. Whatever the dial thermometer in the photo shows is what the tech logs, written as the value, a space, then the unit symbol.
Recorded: 275 °C
